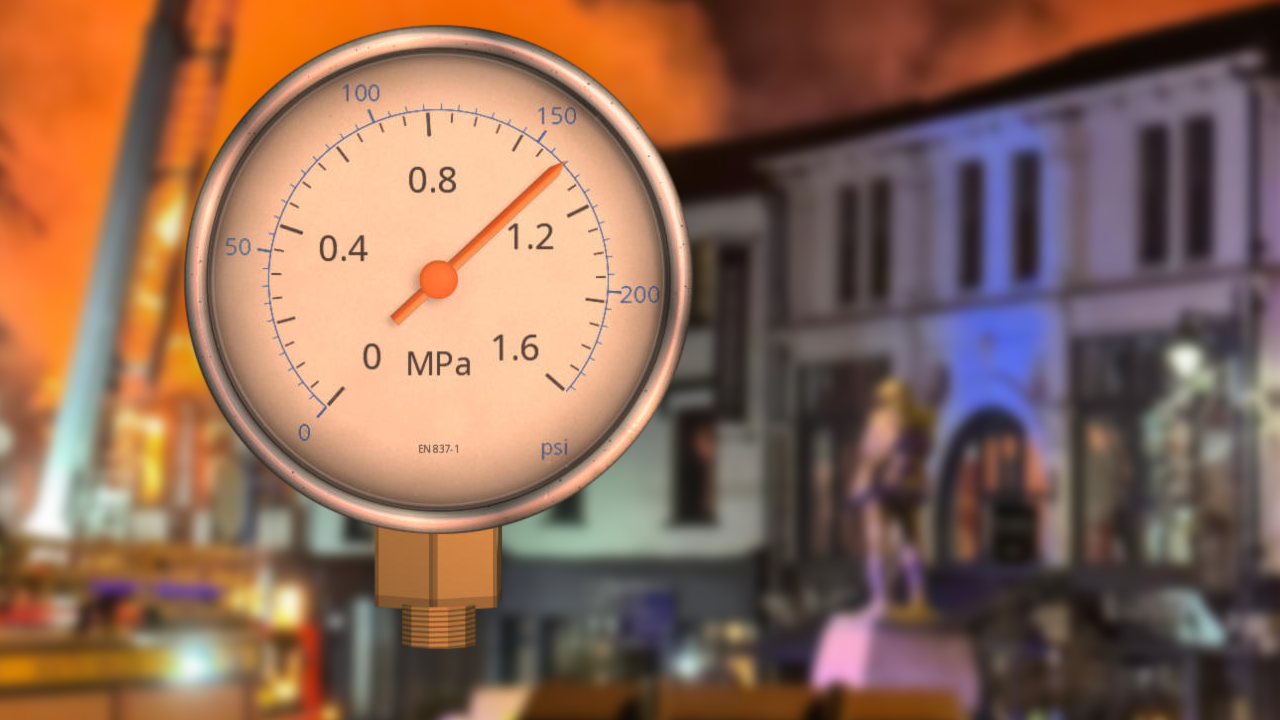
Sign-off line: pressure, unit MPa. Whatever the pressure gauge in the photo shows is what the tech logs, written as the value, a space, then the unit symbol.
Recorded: 1.1 MPa
